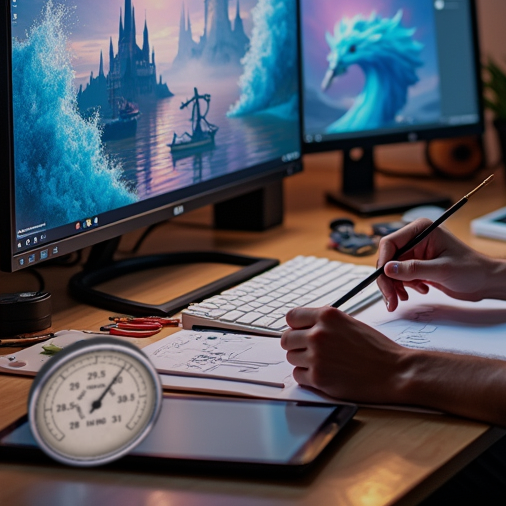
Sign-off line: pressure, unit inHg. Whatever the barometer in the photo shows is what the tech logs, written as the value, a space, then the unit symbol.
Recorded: 29.9 inHg
